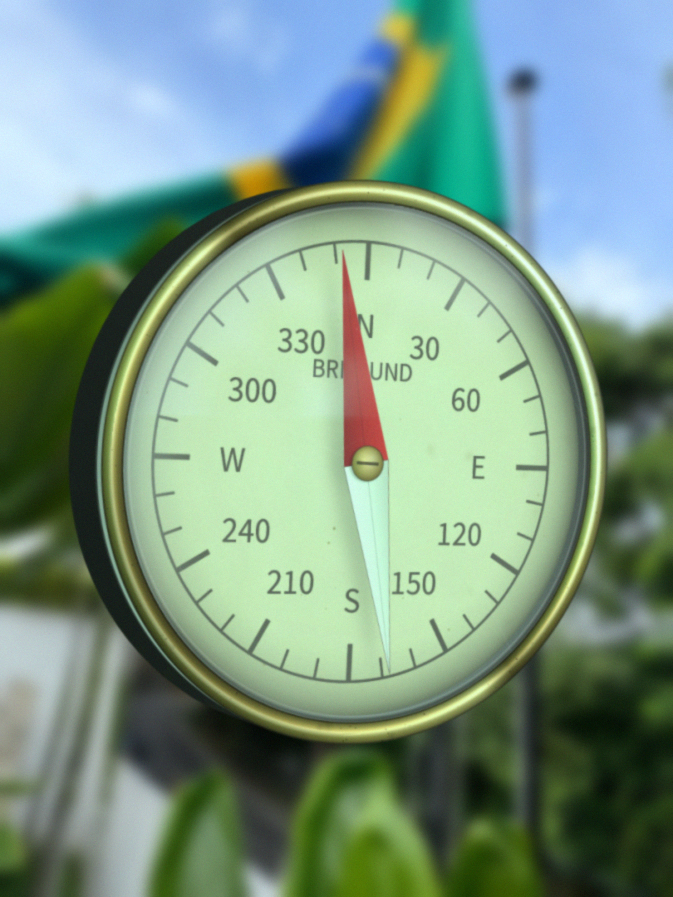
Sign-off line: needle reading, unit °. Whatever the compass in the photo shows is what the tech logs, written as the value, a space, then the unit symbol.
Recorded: 350 °
